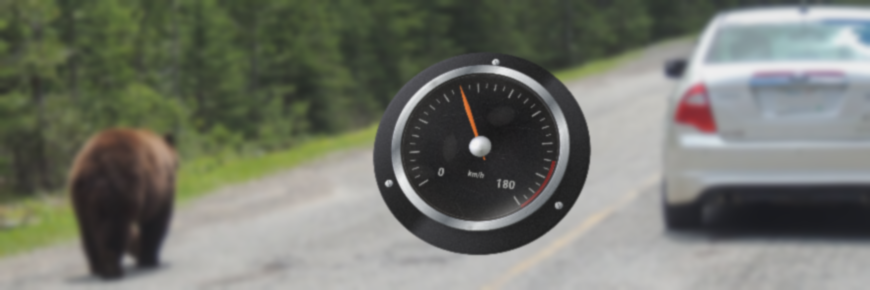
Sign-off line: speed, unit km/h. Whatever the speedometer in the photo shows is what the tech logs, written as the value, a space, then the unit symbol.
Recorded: 70 km/h
